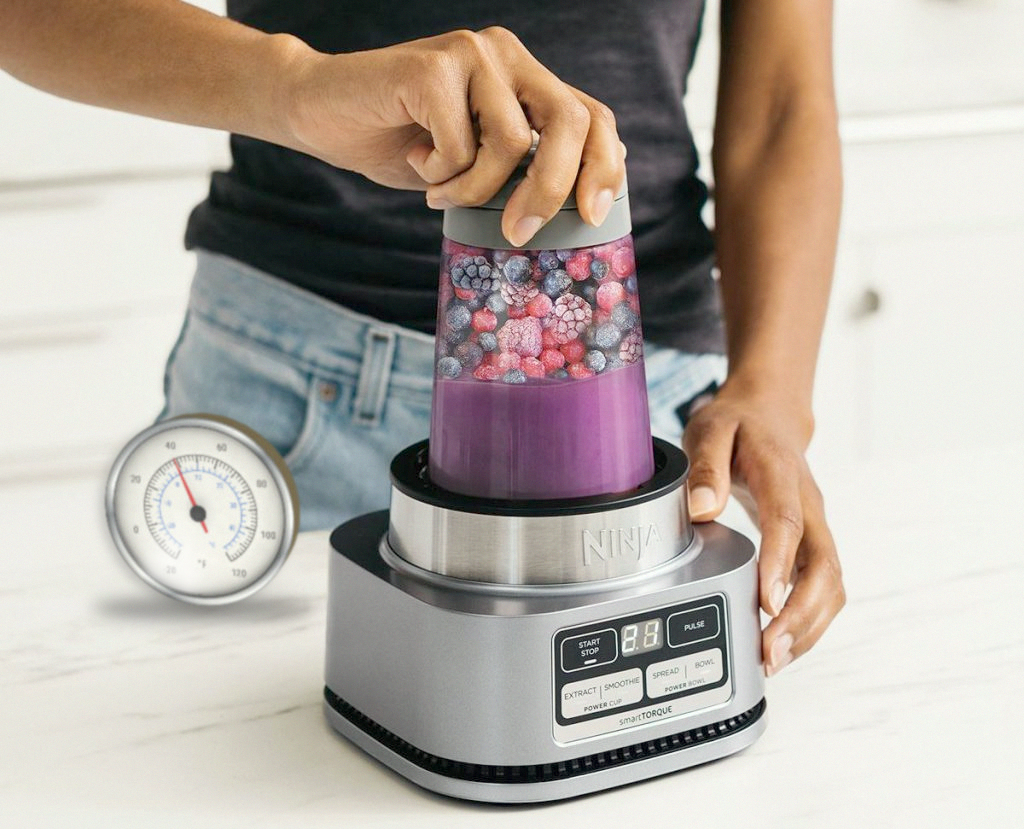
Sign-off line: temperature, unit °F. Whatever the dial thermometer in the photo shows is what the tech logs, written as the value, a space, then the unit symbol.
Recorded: 40 °F
